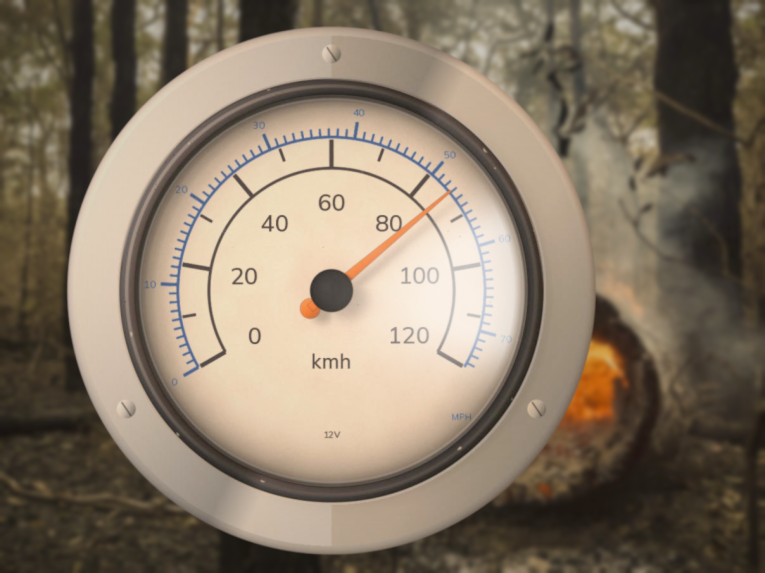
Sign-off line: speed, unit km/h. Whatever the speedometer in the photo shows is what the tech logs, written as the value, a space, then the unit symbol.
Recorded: 85 km/h
